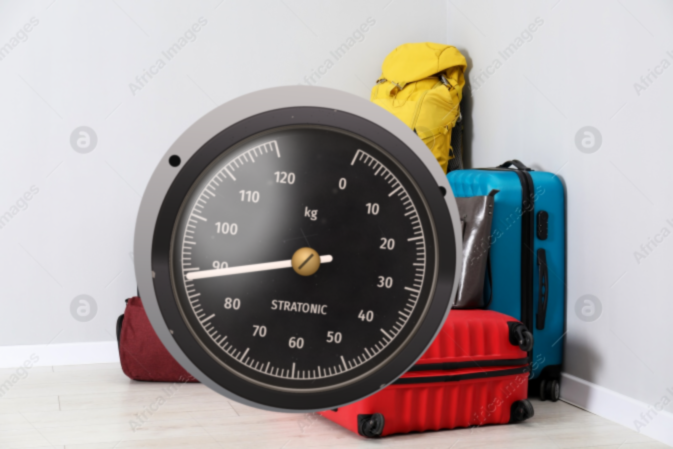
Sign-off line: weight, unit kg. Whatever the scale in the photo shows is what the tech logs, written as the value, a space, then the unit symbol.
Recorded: 89 kg
